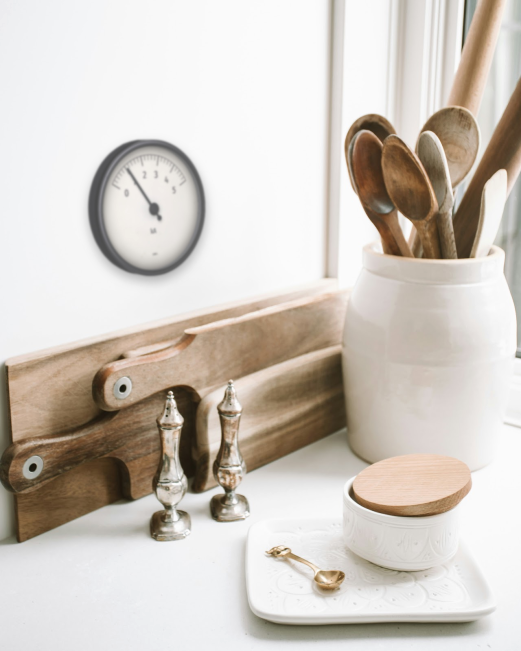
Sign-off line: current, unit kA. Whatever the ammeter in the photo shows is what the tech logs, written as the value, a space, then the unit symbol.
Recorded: 1 kA
